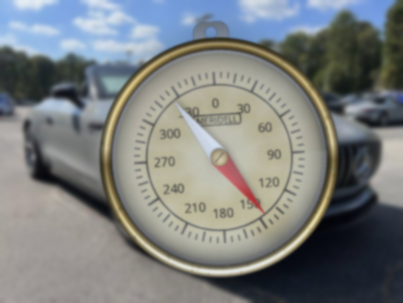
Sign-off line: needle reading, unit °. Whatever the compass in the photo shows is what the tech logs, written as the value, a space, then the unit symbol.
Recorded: 145 °
